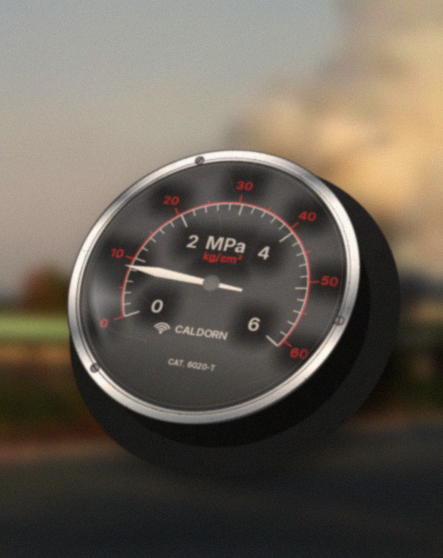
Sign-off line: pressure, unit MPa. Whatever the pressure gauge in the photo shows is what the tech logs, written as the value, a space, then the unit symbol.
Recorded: 0.8 MPa
